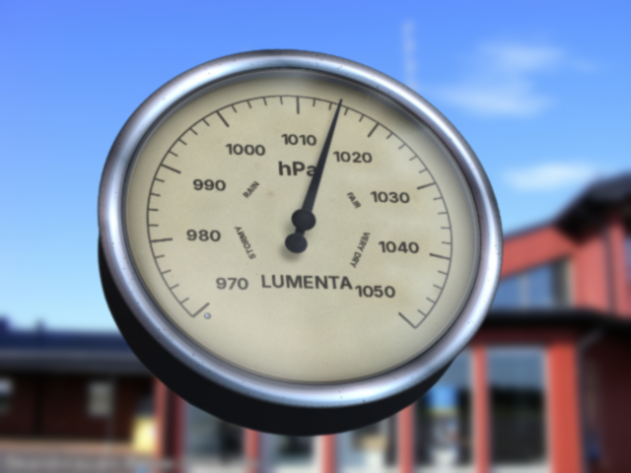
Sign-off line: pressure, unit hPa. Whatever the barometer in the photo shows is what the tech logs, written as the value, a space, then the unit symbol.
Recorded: 1015 hPa
